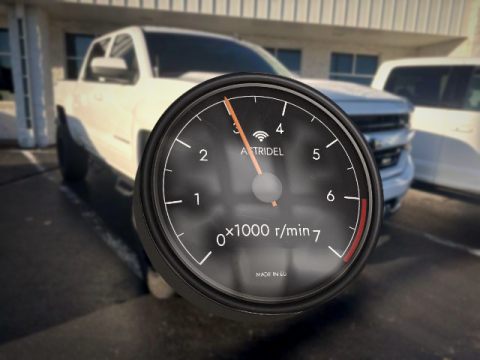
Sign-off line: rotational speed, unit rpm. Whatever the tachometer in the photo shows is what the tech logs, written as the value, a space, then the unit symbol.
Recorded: 3000 rpm
